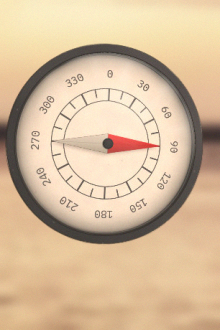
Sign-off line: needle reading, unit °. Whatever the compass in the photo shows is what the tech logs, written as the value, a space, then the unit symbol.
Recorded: 90 °
